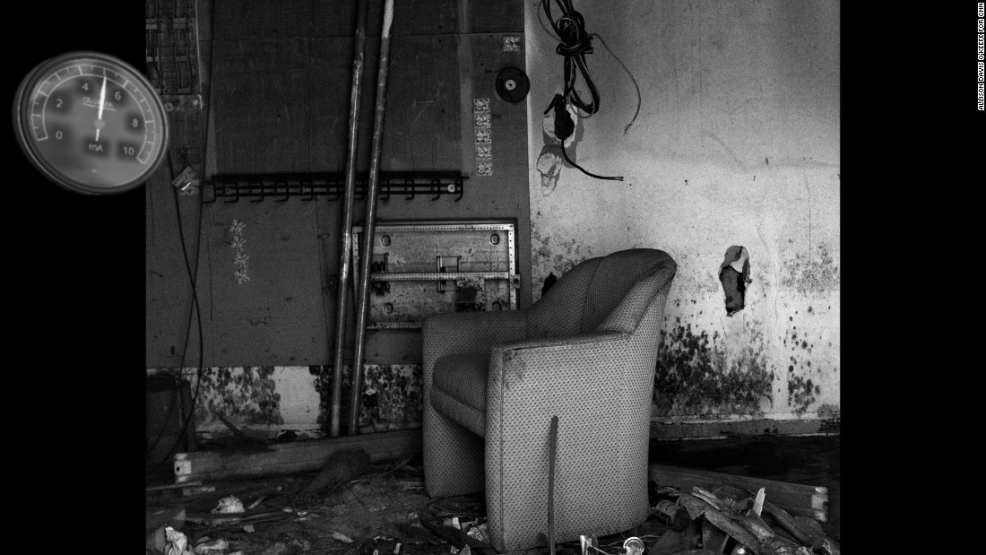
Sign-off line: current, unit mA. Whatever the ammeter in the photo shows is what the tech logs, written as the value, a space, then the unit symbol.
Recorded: 5 mA
